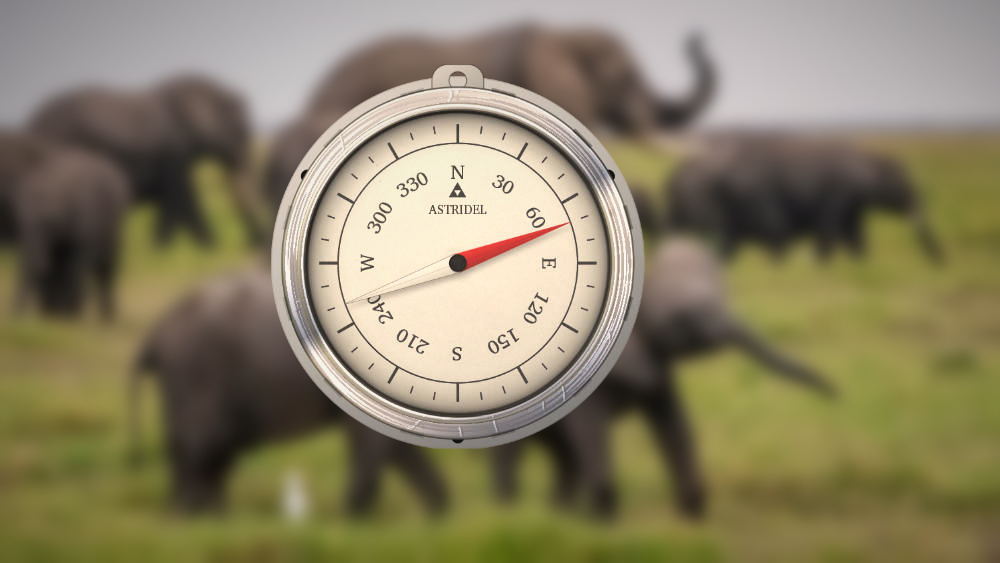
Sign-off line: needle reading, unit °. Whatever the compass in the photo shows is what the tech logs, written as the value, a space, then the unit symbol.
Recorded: 70 °
